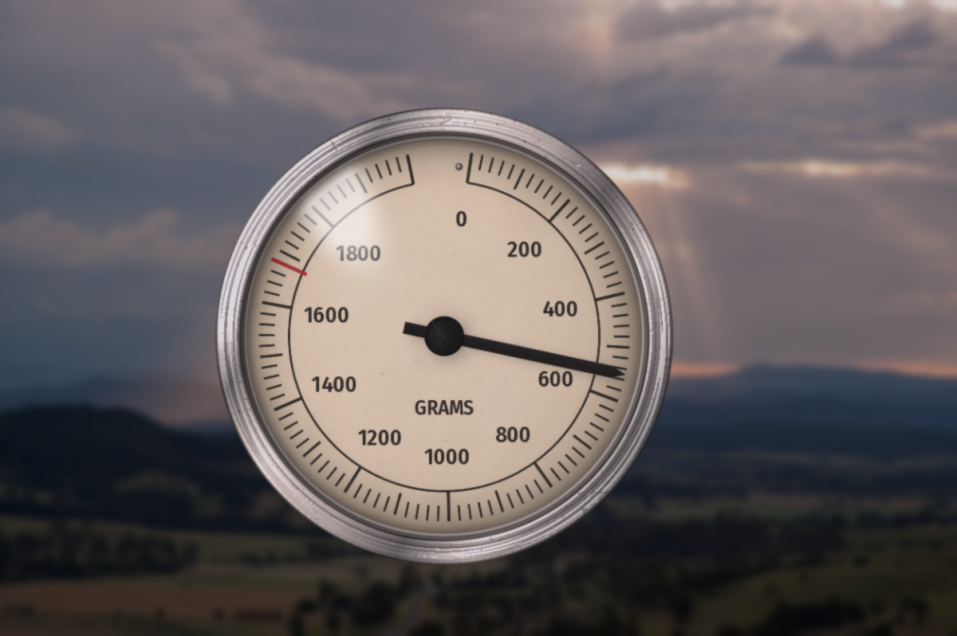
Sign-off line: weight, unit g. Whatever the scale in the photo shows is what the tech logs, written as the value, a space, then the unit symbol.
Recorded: 550 g
